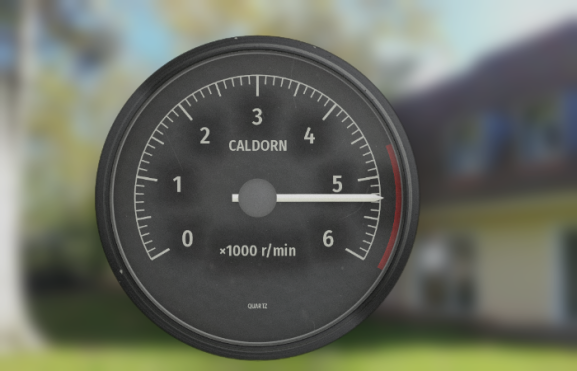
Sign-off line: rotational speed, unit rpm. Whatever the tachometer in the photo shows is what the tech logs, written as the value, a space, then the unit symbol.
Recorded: 5250 rpm
